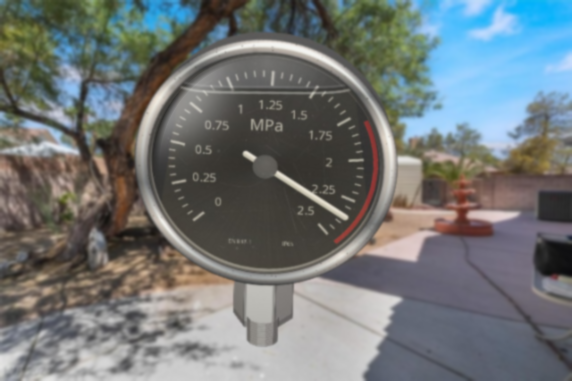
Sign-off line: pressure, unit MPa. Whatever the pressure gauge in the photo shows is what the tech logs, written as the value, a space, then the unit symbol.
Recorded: 2.35 MPa
